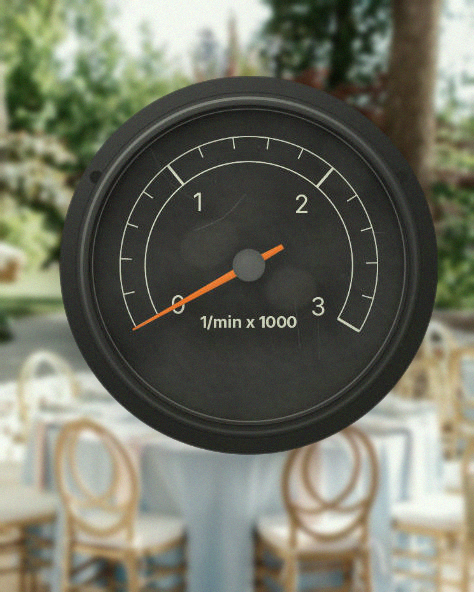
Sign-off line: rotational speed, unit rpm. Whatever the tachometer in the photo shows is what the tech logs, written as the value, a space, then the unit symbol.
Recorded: 0 rpm
